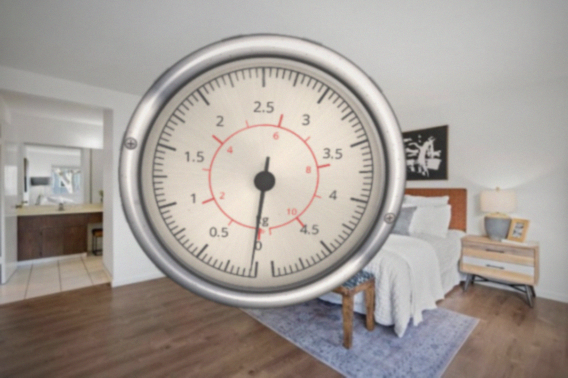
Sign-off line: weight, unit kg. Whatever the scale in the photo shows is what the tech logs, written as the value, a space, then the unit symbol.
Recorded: 0.05 kg
